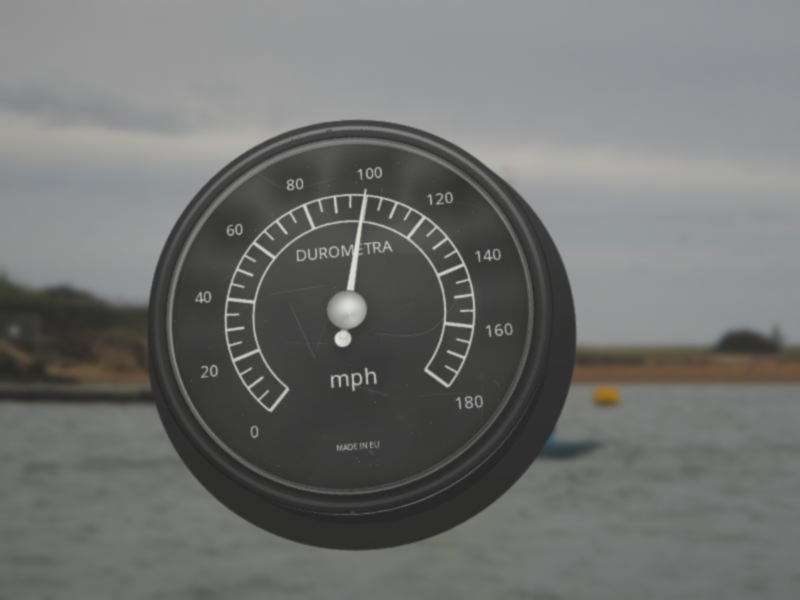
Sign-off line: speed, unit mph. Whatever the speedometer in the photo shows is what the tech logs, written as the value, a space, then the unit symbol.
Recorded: 100 mph
